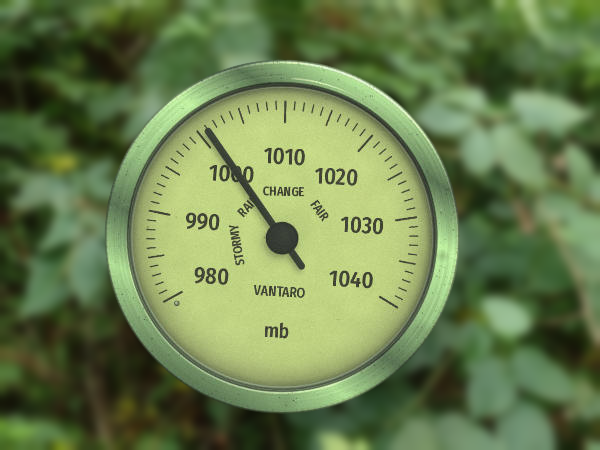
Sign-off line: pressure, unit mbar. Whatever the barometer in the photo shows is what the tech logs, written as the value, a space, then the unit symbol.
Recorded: 1001 mbar
